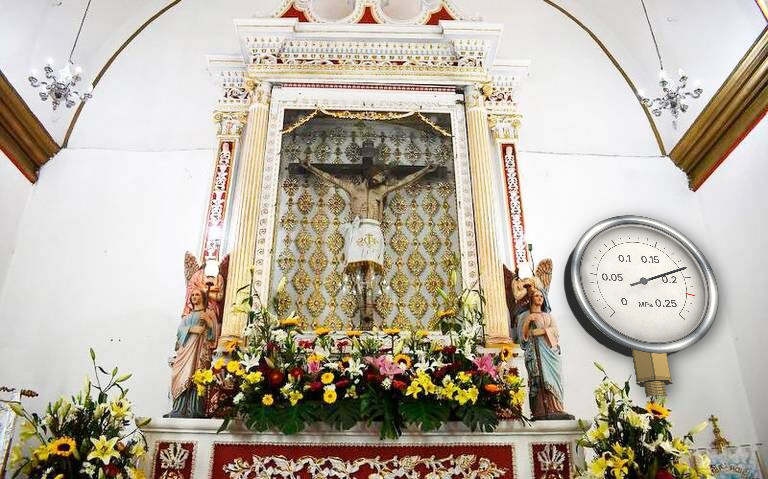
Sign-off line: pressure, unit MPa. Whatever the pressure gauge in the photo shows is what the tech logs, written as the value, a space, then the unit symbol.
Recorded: 0.19 MPa
